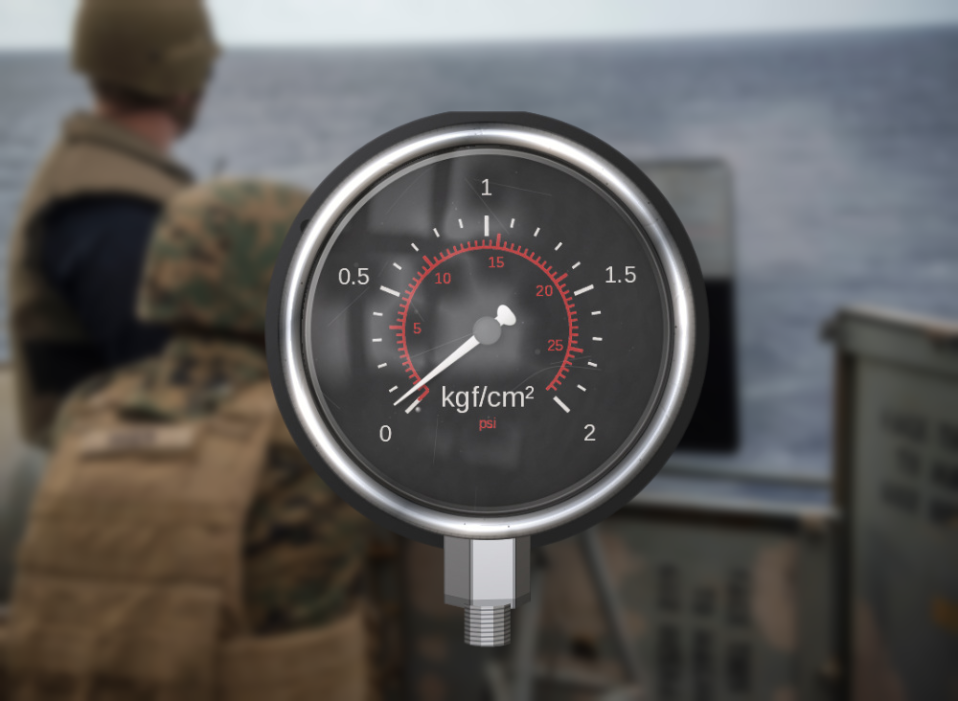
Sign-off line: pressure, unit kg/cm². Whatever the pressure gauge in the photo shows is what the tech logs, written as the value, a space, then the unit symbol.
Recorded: 0.05 kg/cm²
